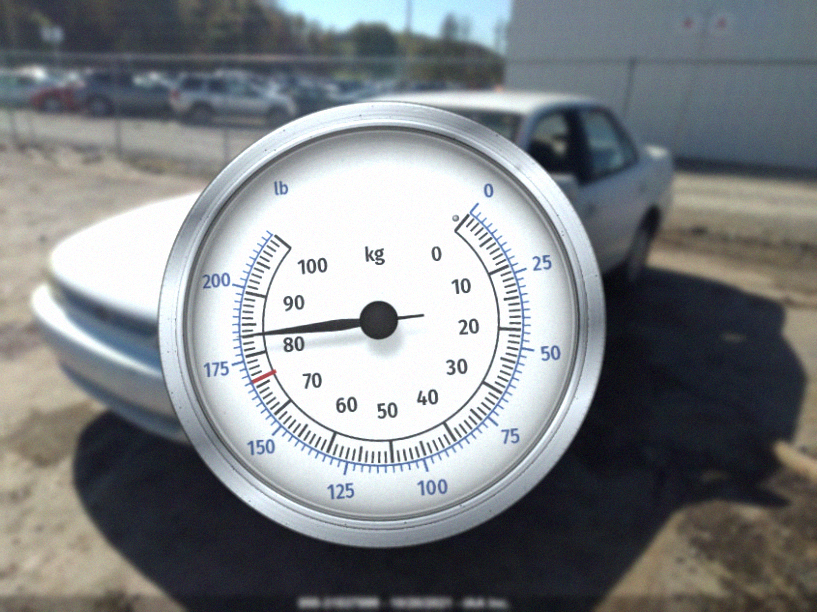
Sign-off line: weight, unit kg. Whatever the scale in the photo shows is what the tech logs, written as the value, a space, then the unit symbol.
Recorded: 83 kg
